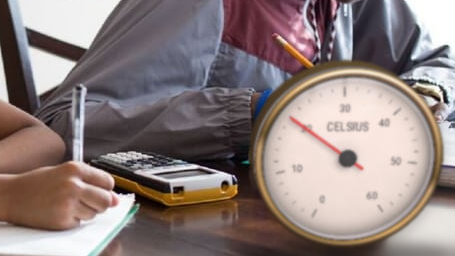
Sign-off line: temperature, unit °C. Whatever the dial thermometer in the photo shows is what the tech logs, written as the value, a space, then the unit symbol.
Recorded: 20 °C
